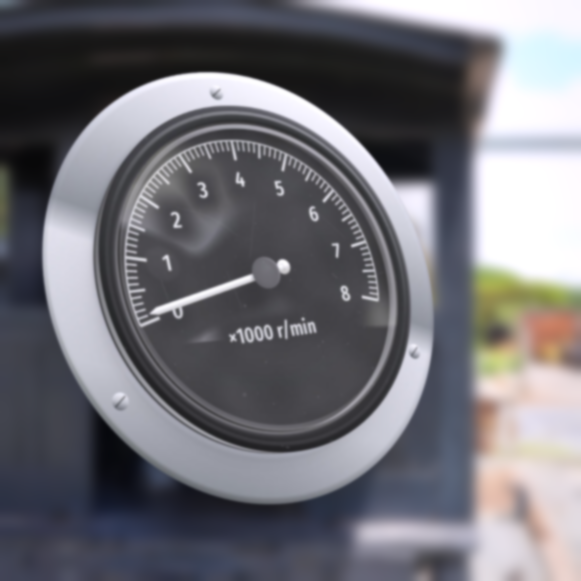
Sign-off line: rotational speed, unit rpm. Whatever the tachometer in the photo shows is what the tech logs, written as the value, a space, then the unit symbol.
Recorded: 100 rpm
